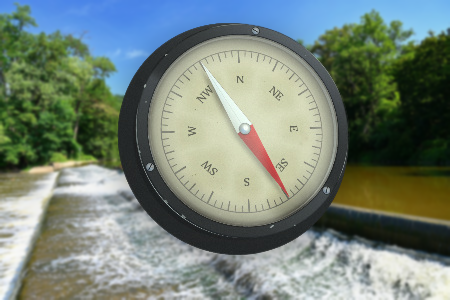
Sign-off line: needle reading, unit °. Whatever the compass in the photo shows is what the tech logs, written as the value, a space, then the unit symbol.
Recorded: 150 °
